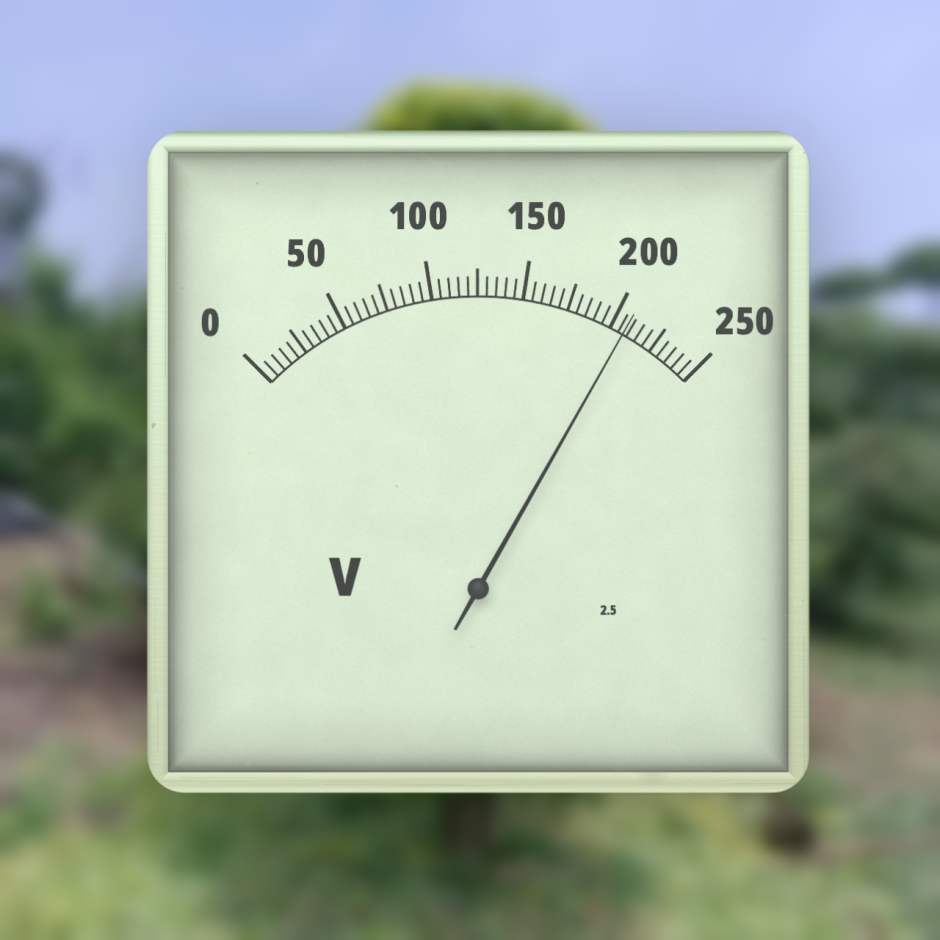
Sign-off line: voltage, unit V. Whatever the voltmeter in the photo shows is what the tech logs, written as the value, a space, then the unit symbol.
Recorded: 207.5 V
